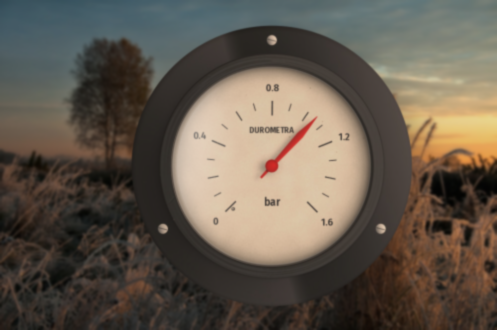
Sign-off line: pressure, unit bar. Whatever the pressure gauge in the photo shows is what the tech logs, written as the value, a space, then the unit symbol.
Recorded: 1.05 bar
